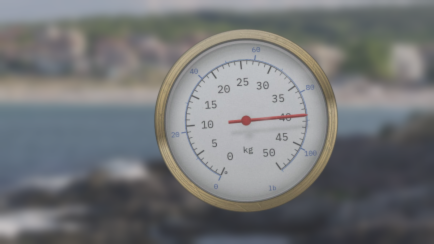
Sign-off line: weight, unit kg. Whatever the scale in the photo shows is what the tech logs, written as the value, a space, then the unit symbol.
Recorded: 40 kg
